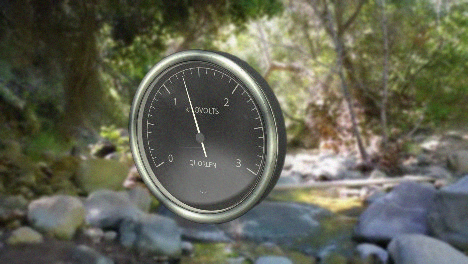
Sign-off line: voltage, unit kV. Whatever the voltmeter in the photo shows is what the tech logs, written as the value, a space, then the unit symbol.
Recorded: 1.3 kV
